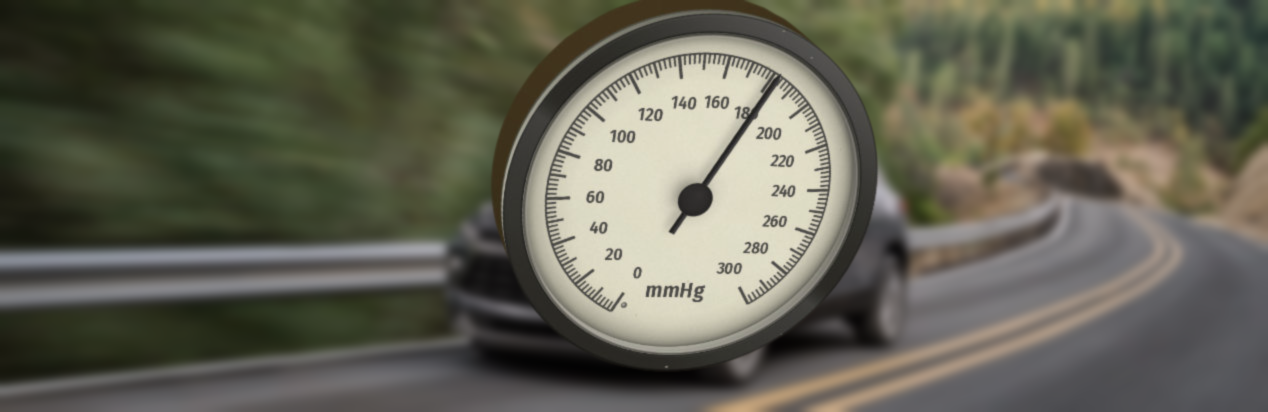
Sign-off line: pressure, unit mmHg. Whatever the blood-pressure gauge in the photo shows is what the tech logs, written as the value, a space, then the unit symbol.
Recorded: 180 mmHg
